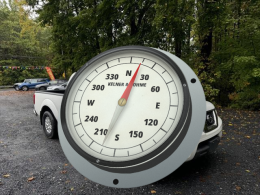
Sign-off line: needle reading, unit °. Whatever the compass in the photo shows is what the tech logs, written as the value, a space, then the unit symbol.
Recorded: 15 °
